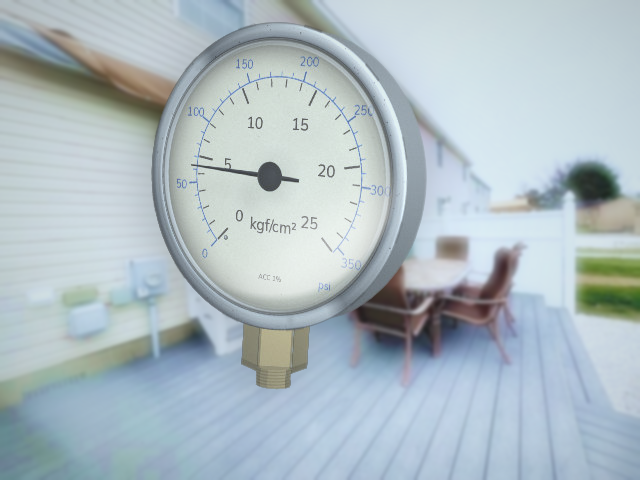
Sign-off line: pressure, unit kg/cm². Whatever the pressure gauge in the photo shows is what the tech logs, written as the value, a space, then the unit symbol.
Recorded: 4.5 kg/cm²
